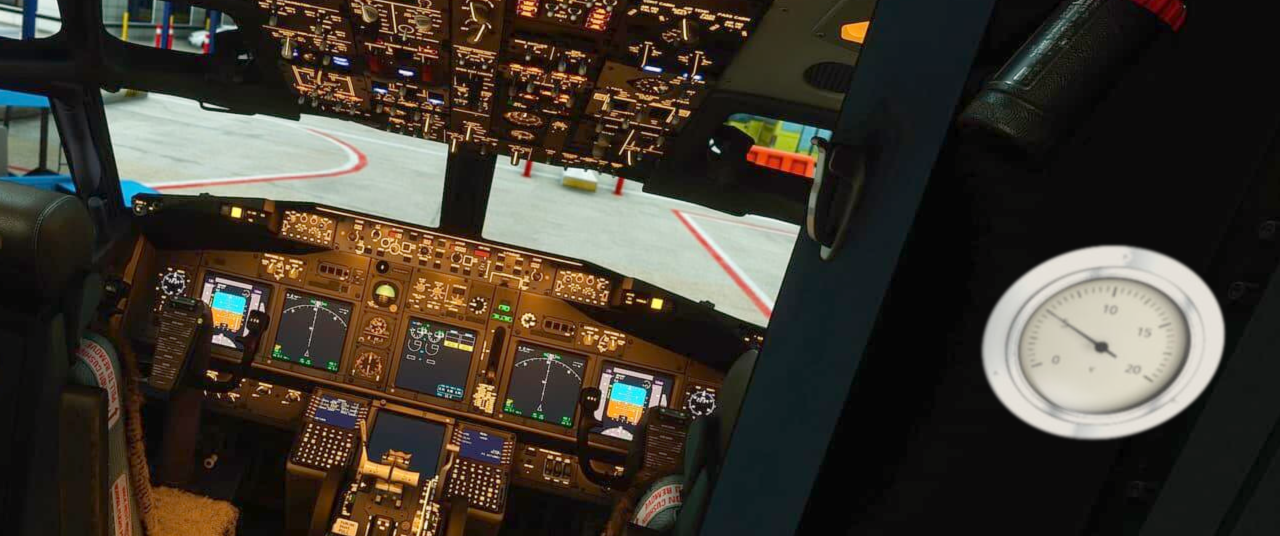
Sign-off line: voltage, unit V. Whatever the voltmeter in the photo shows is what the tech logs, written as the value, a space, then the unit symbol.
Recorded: 5 V
